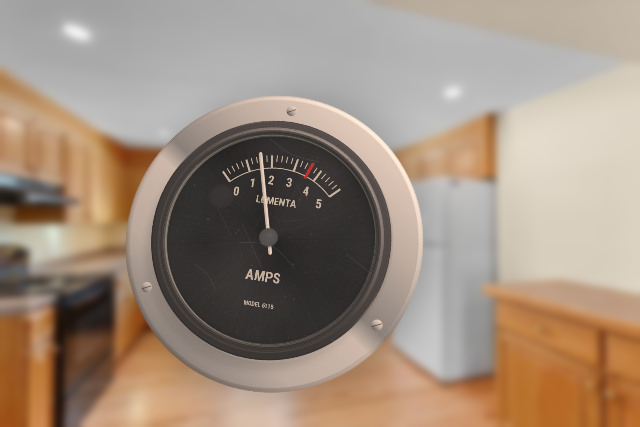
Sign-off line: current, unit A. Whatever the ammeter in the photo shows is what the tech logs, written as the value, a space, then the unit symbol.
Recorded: 1.6 A
